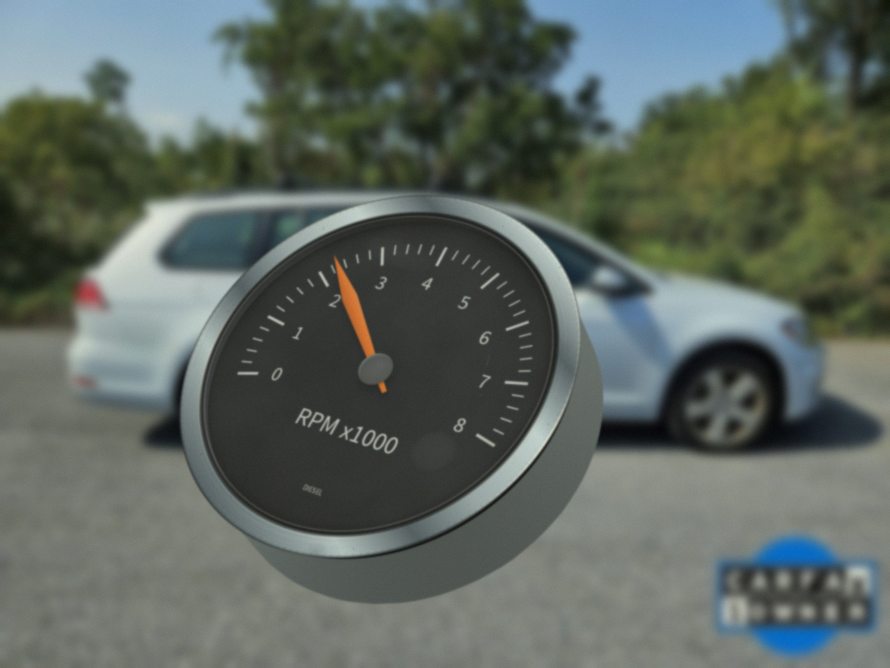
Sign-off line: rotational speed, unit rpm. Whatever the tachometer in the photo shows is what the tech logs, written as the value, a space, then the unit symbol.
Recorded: 2300 rpm
